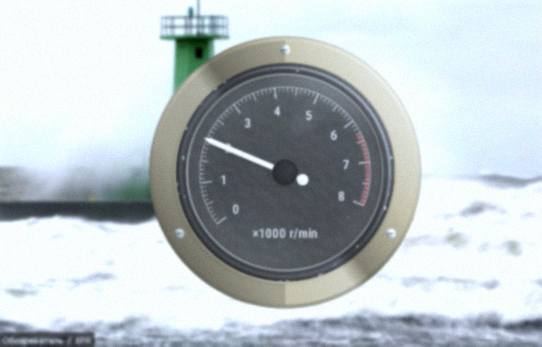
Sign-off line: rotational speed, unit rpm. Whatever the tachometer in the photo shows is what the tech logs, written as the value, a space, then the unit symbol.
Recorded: 2000 rpm
